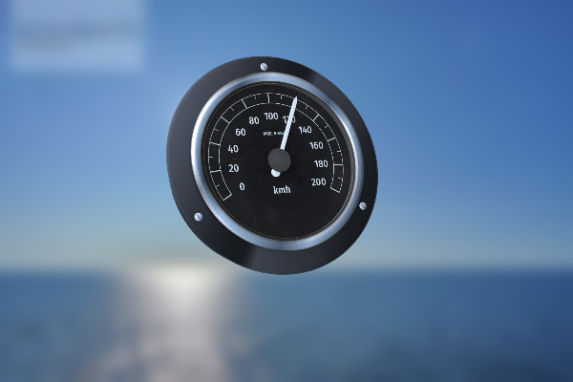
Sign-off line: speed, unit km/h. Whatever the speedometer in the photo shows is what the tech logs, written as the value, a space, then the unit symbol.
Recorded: 120 km/h
